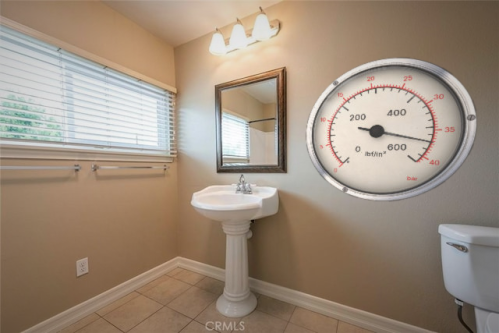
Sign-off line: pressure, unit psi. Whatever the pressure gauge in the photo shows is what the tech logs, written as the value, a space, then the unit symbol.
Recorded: 540 psi
